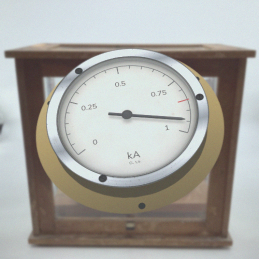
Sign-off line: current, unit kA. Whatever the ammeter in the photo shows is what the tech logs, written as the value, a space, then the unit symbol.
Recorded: 0.95 kA
